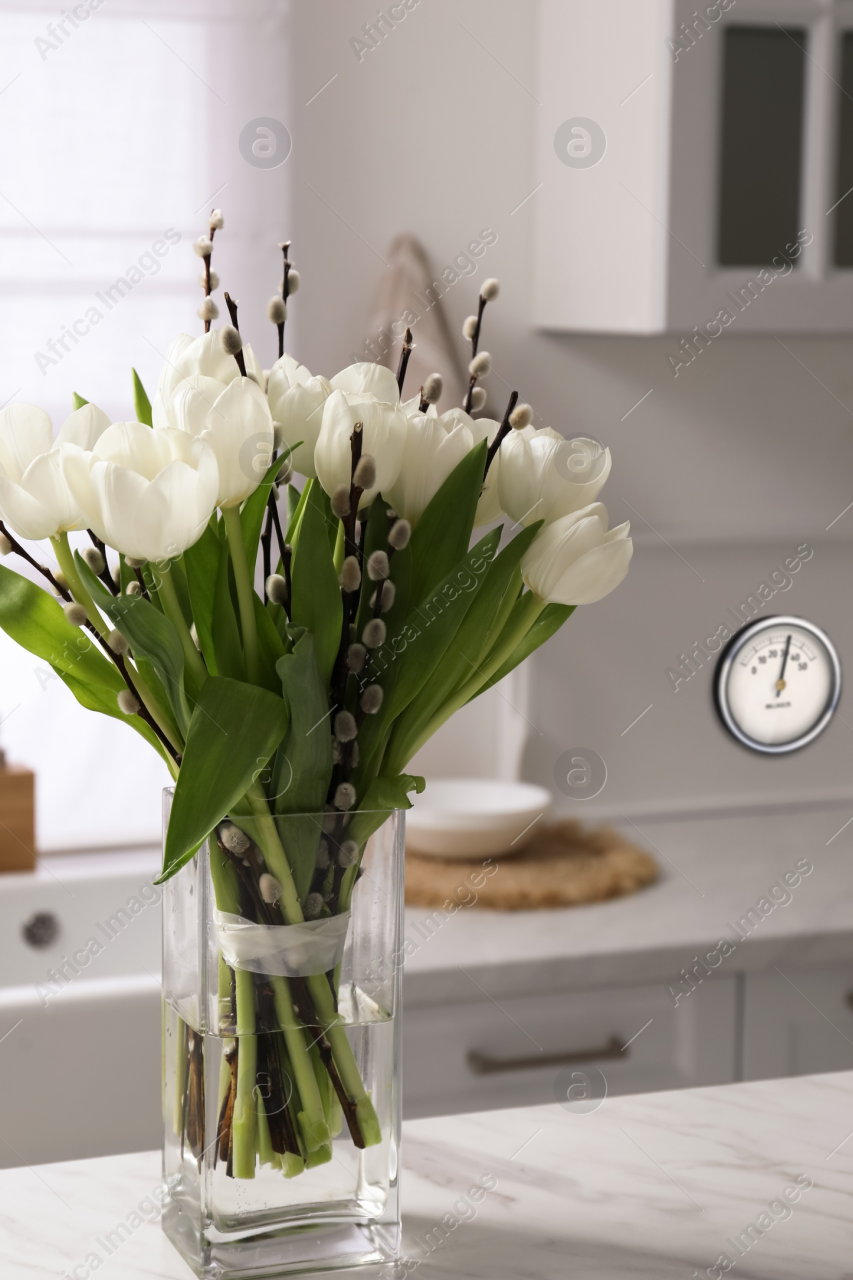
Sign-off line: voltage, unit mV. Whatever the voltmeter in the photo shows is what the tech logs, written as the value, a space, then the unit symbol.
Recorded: 30 mV
